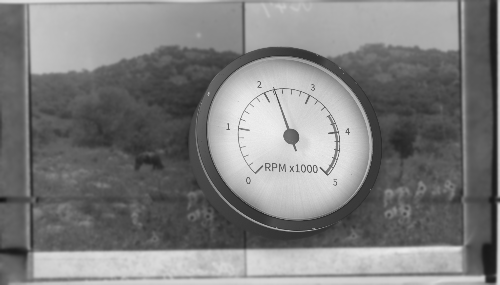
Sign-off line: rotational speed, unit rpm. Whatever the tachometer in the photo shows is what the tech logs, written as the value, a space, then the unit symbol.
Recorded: 2200 rpm
